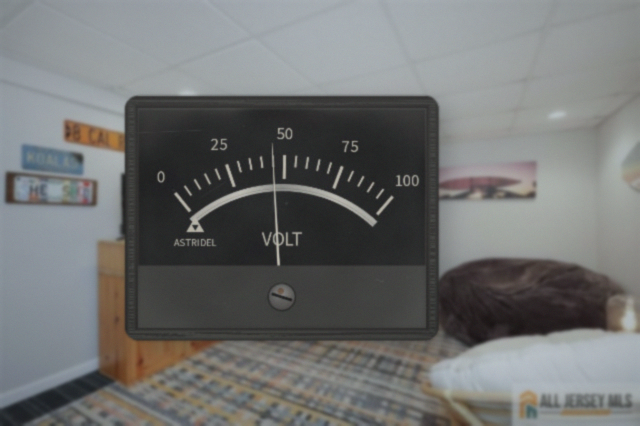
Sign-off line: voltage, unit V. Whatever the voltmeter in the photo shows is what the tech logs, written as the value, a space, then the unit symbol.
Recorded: 45 V
